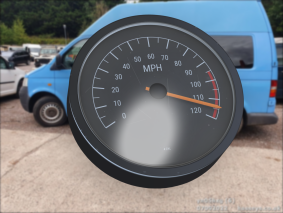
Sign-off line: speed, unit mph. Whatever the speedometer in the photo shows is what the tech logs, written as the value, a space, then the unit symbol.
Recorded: 115 mph
